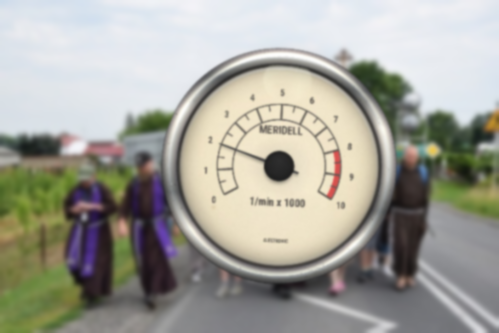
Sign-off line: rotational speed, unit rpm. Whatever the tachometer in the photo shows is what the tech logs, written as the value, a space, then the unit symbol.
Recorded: 2000 rpm
